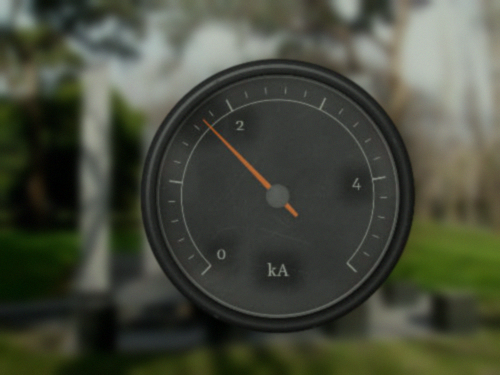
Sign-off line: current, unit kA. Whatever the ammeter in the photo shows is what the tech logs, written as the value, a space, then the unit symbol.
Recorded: 1.7 kA
